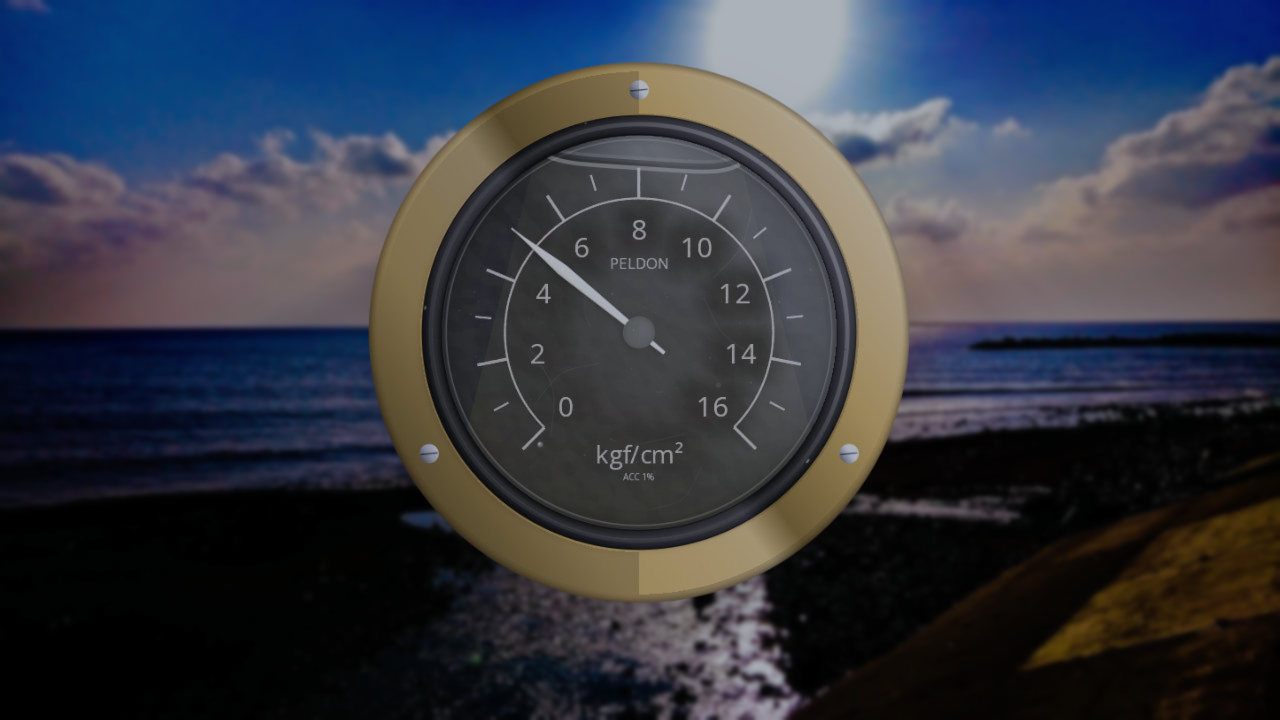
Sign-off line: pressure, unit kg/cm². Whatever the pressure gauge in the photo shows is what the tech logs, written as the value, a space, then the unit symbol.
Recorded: 5 kg/cm²
